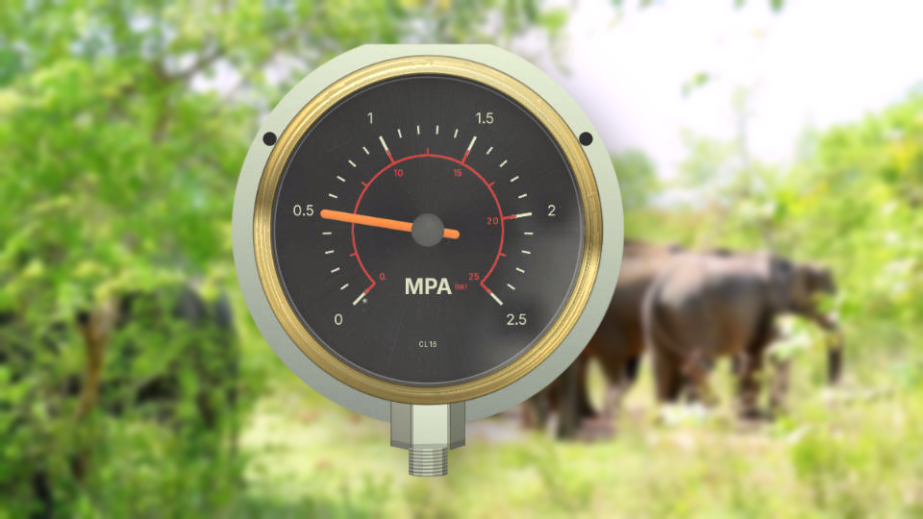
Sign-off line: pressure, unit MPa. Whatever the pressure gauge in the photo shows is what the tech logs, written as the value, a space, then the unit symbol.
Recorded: 0.5 MPa
